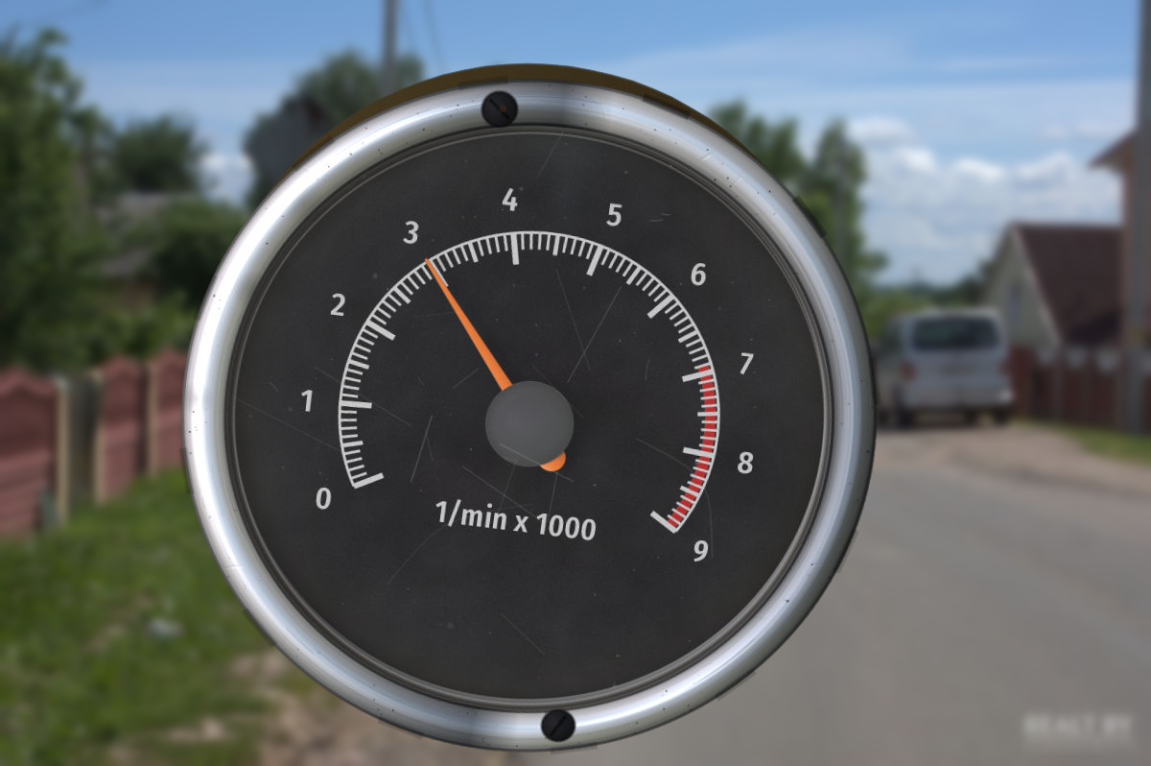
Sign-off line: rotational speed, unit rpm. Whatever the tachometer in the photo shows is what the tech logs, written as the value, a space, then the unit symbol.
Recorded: 3000 rpm
